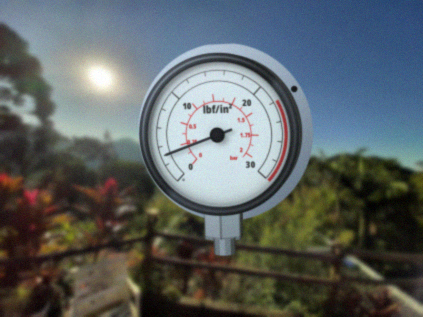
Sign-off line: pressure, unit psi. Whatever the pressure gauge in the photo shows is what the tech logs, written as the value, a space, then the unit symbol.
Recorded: 3 psi
